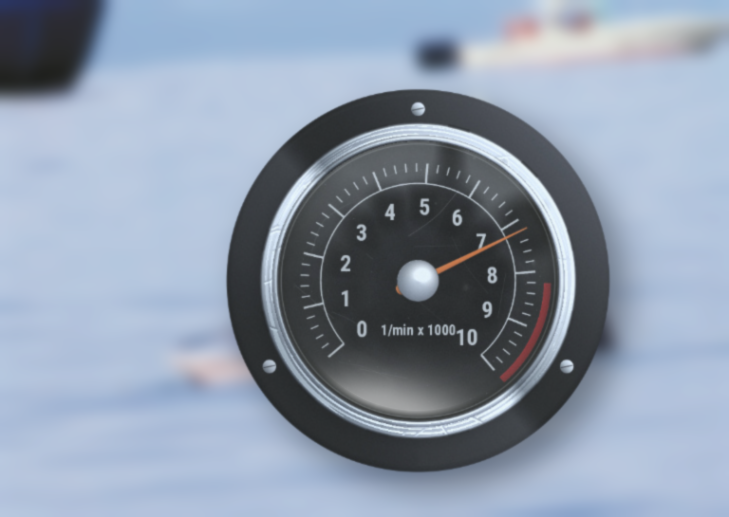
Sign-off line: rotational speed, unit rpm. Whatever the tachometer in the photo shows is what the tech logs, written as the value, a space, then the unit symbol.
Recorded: 7200 rpm
